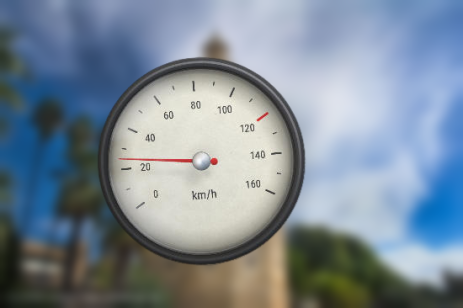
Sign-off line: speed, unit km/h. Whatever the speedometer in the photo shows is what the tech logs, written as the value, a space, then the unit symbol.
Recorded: 25 km/h
